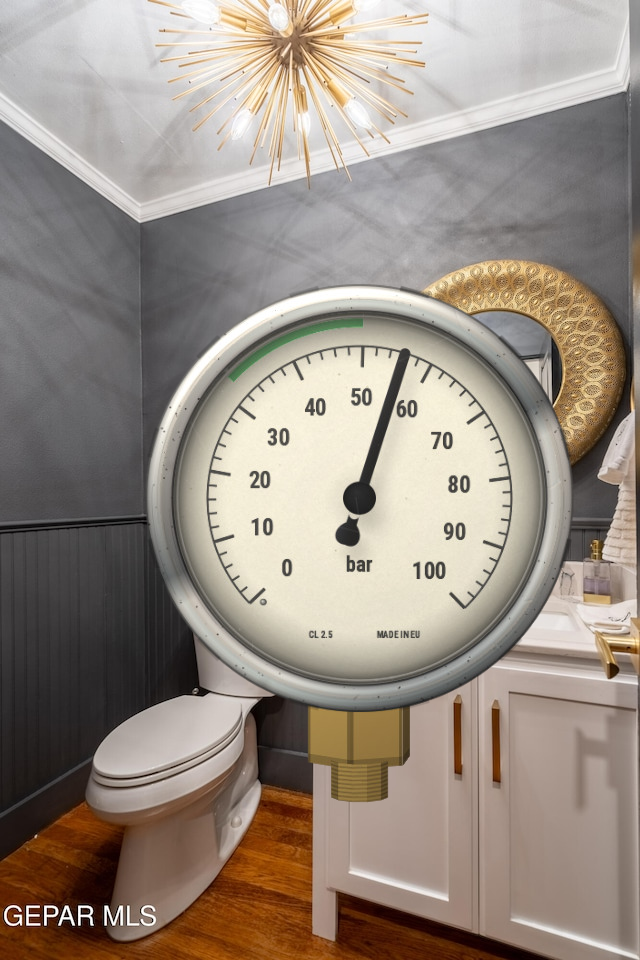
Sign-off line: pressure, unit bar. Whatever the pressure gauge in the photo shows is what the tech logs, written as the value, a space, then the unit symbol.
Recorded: 56 bar
